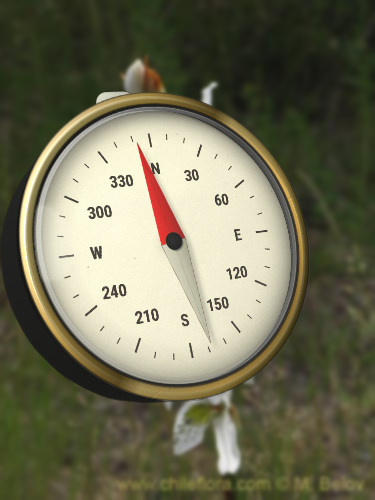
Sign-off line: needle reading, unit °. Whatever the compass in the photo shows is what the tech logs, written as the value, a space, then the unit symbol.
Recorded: 350 °
